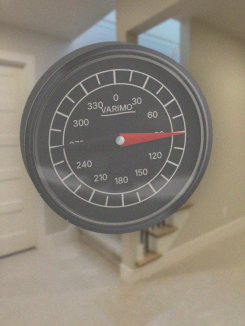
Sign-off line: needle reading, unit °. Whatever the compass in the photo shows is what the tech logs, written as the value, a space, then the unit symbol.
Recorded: 90 °
